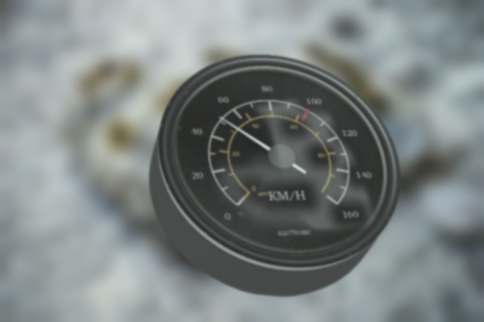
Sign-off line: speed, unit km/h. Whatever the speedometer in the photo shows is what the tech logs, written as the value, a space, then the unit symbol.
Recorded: 50 km/h
